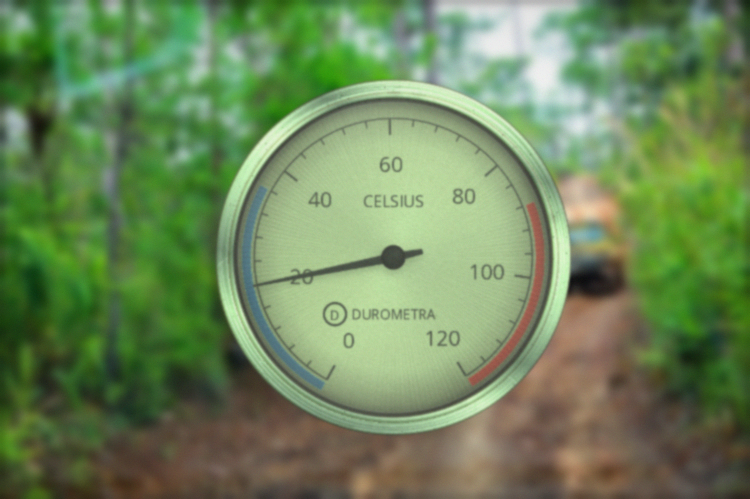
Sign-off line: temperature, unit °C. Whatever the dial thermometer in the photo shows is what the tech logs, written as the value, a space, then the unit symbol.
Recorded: 20 °C
